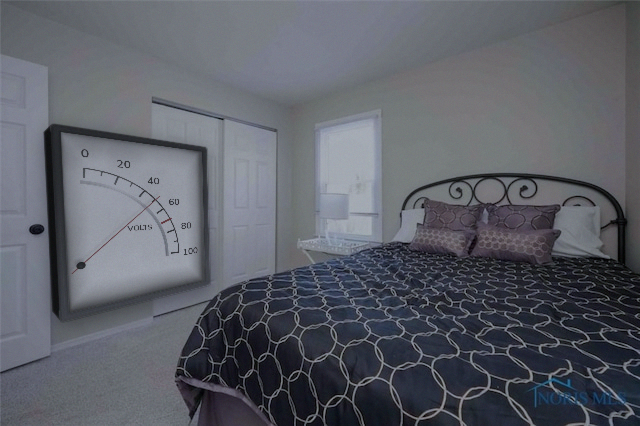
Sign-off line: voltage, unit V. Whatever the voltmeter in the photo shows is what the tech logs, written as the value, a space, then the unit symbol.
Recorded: 50 V
